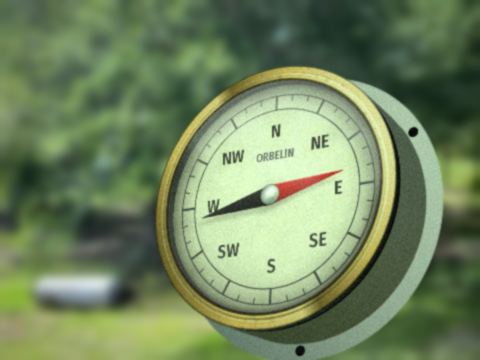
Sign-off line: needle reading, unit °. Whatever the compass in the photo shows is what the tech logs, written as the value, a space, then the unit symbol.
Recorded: 80 °
